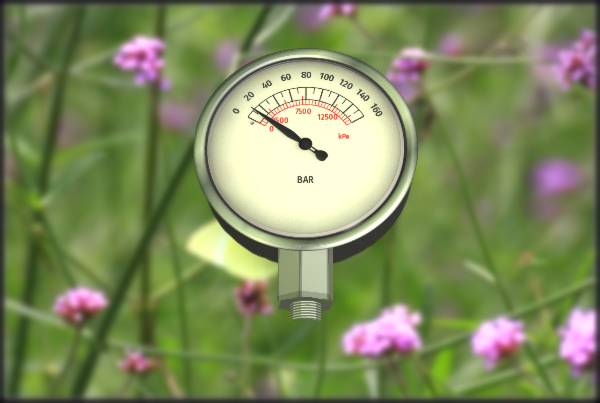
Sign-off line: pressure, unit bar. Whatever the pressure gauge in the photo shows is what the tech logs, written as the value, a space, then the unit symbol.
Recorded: 10 bar
